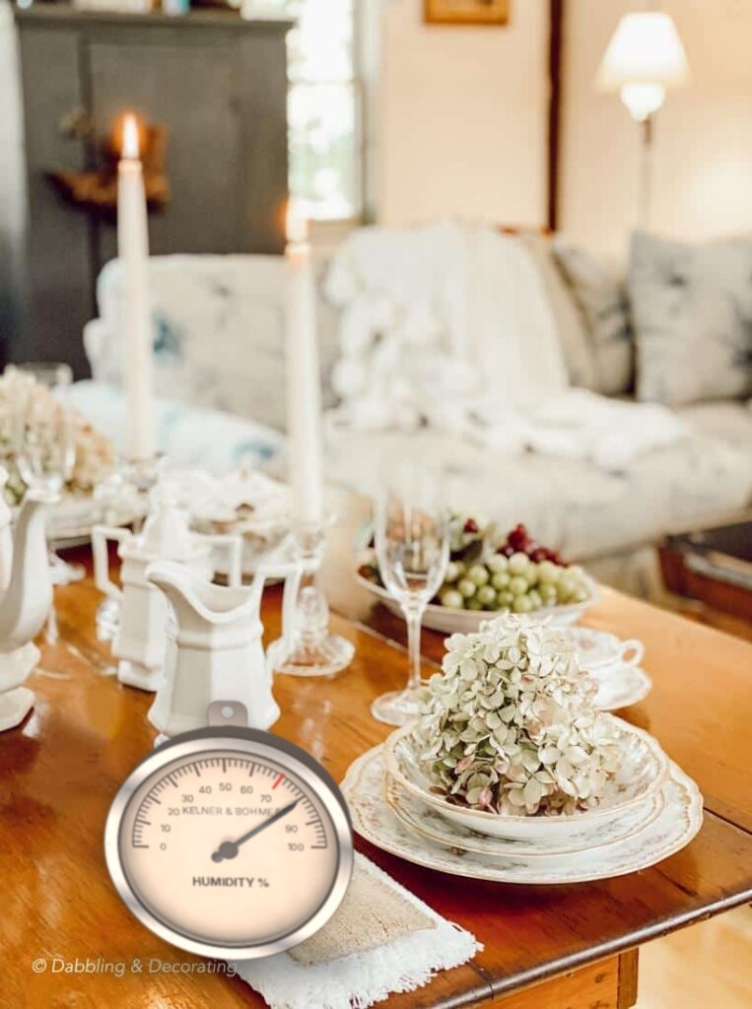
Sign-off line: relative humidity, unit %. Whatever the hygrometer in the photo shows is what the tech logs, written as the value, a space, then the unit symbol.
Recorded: 80 %
